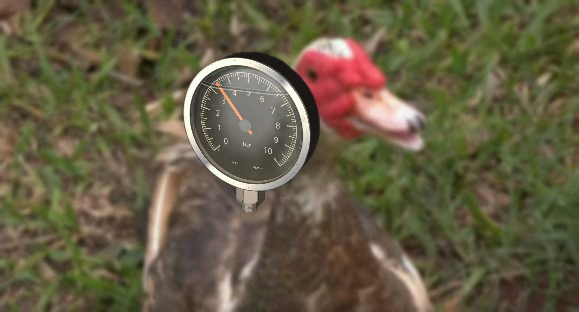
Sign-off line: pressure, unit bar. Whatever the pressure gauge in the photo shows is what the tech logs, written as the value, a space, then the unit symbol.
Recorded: 3.5 bar
